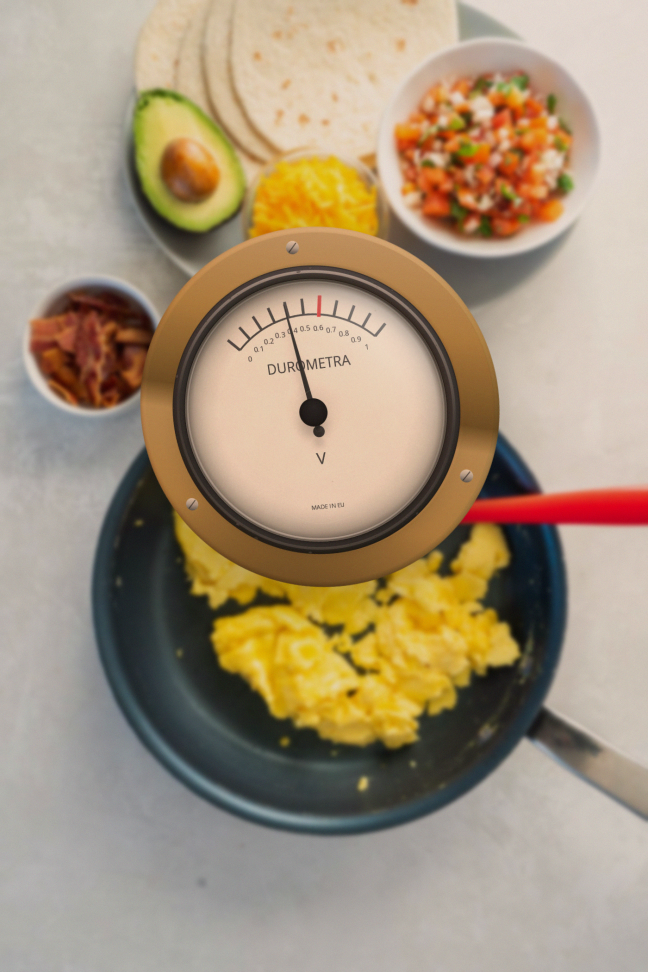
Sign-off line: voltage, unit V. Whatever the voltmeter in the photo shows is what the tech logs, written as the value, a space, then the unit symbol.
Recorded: 0.4 V
